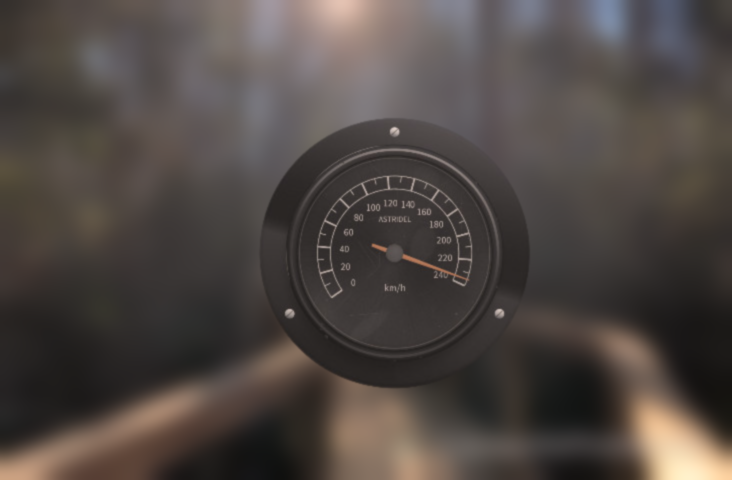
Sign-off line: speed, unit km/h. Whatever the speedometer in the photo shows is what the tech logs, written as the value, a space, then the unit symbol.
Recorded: 235 km/h
